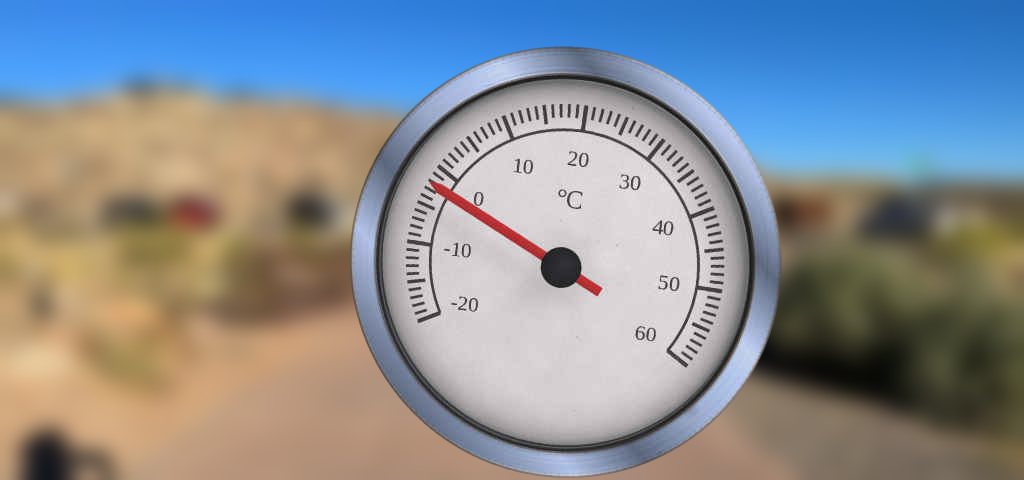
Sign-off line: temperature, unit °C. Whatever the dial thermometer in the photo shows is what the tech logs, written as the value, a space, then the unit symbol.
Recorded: -2 °C
